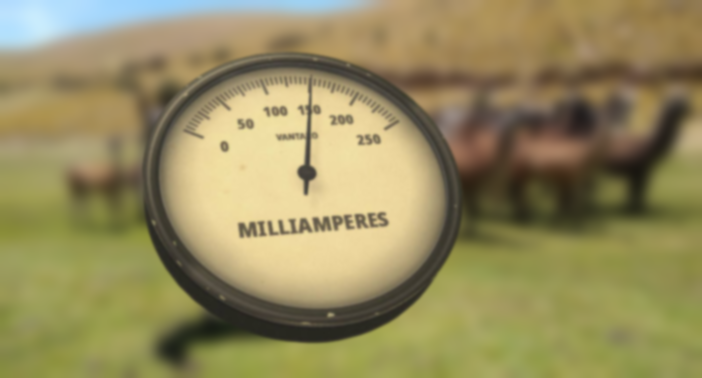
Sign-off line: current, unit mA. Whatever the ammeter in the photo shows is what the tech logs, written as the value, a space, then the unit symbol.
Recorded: 150 mA
